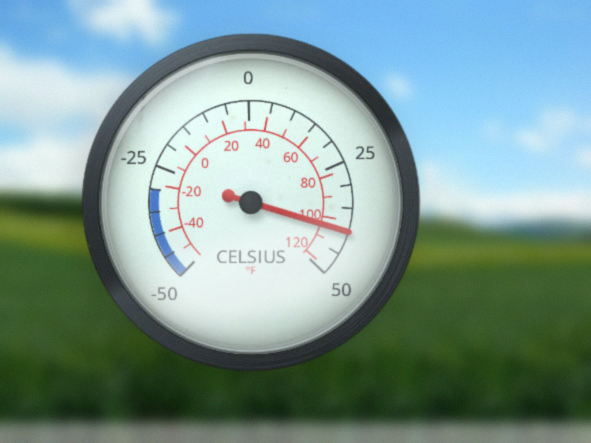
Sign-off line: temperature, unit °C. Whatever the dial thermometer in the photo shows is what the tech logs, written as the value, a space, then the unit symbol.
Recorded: 40 °C
